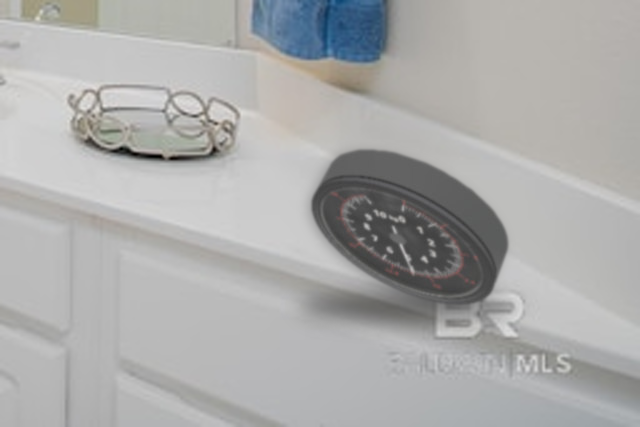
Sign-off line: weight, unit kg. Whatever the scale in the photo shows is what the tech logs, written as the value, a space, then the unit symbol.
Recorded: 5 kg
